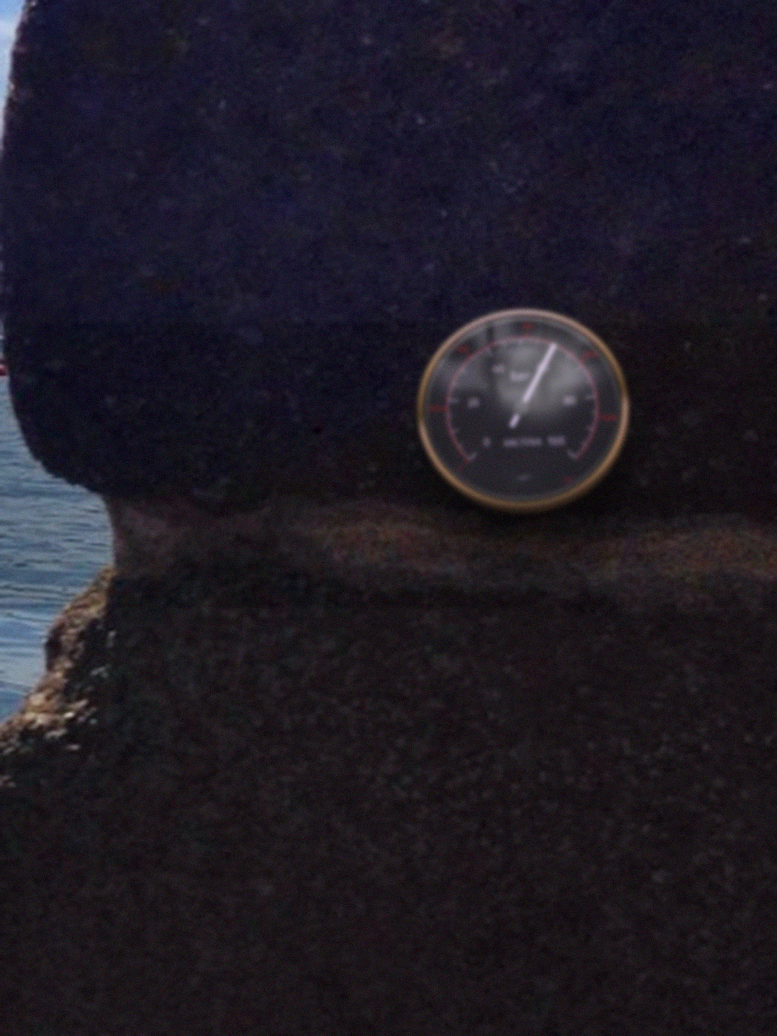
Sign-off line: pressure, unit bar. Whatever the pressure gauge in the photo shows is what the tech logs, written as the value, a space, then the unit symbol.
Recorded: 60 bar
